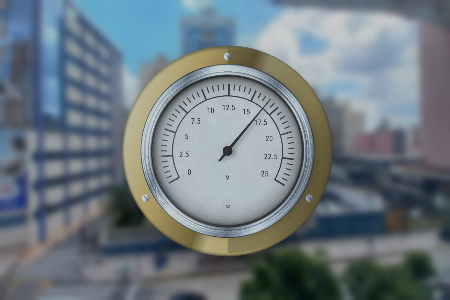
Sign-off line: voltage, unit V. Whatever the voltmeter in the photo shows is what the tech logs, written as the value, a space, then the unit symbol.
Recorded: 16.5 V
